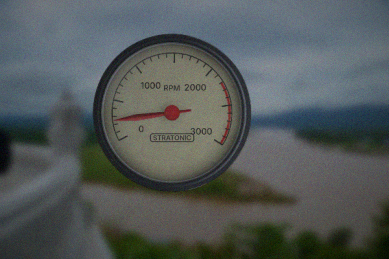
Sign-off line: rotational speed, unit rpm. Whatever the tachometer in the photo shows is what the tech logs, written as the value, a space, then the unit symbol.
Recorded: 250 rpm
